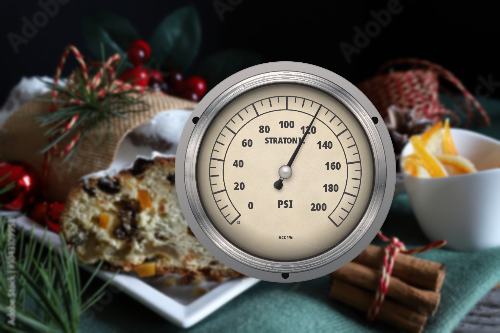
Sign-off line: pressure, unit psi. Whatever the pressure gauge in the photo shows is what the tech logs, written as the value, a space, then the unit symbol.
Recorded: 120 psi
